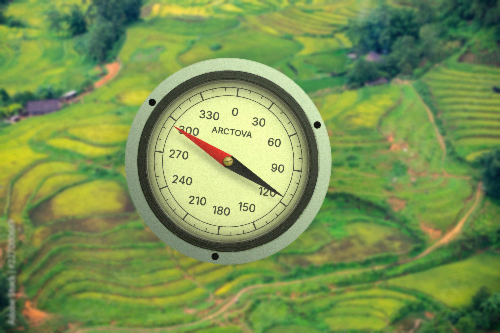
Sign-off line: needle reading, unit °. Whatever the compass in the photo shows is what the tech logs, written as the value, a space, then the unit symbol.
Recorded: 295 °
